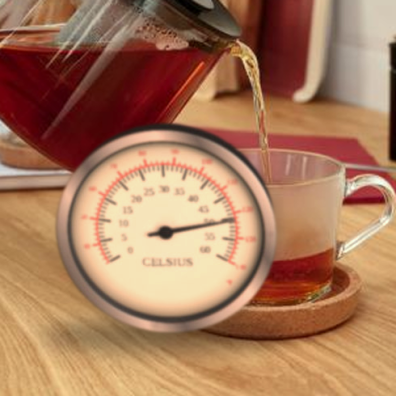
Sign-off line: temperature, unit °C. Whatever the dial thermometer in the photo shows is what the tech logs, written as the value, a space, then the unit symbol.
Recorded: 50 °C
